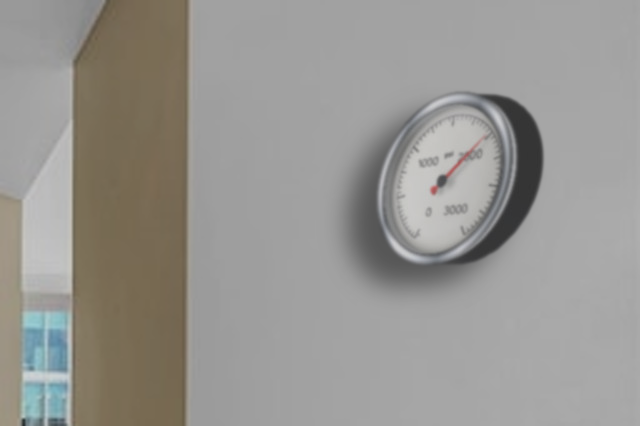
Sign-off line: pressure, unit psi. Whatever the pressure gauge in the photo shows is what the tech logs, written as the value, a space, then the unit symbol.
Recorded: 2000 psi
